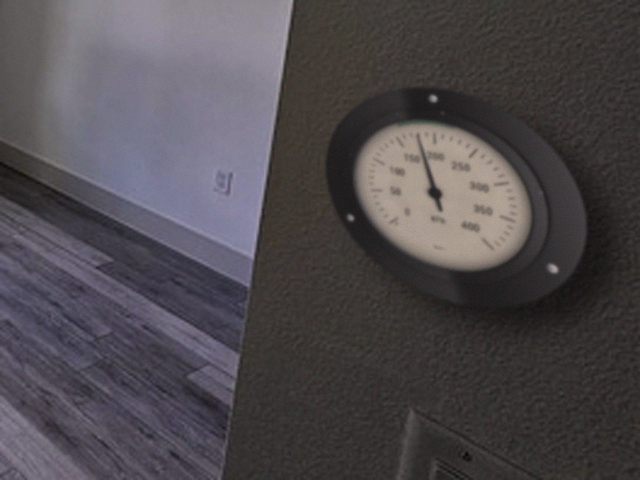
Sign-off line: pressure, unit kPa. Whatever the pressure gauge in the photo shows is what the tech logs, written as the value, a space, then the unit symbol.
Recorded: 180 kPa
